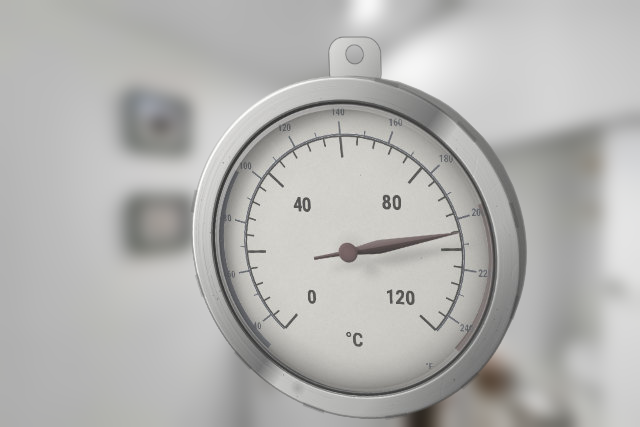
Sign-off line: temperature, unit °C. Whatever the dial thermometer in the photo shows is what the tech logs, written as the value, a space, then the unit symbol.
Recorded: 96 °C
